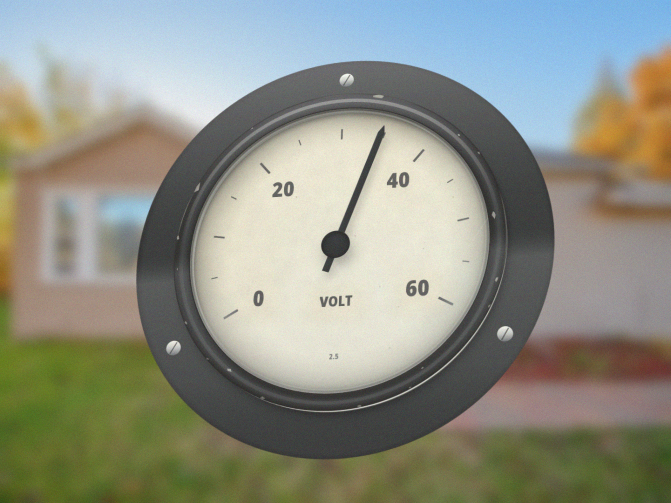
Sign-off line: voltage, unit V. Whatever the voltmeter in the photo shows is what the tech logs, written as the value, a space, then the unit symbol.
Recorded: 35 V
